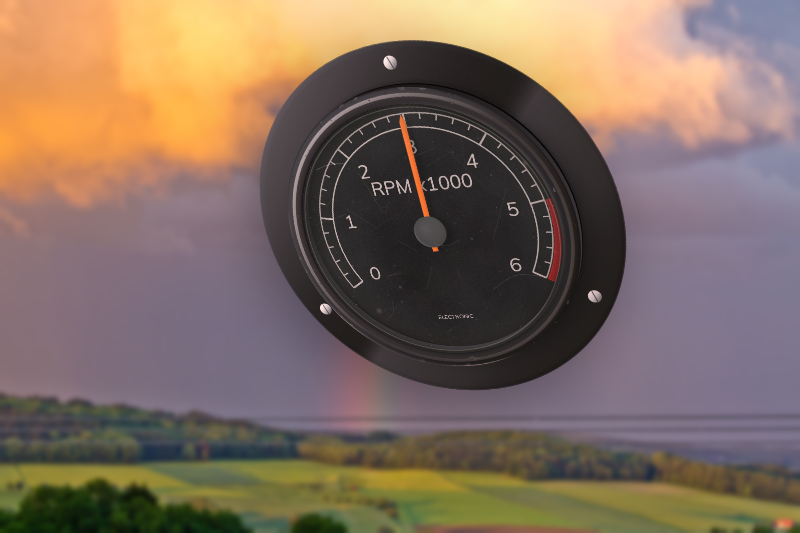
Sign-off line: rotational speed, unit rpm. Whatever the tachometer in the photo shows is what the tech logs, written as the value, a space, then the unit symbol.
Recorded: 3000 rpm
